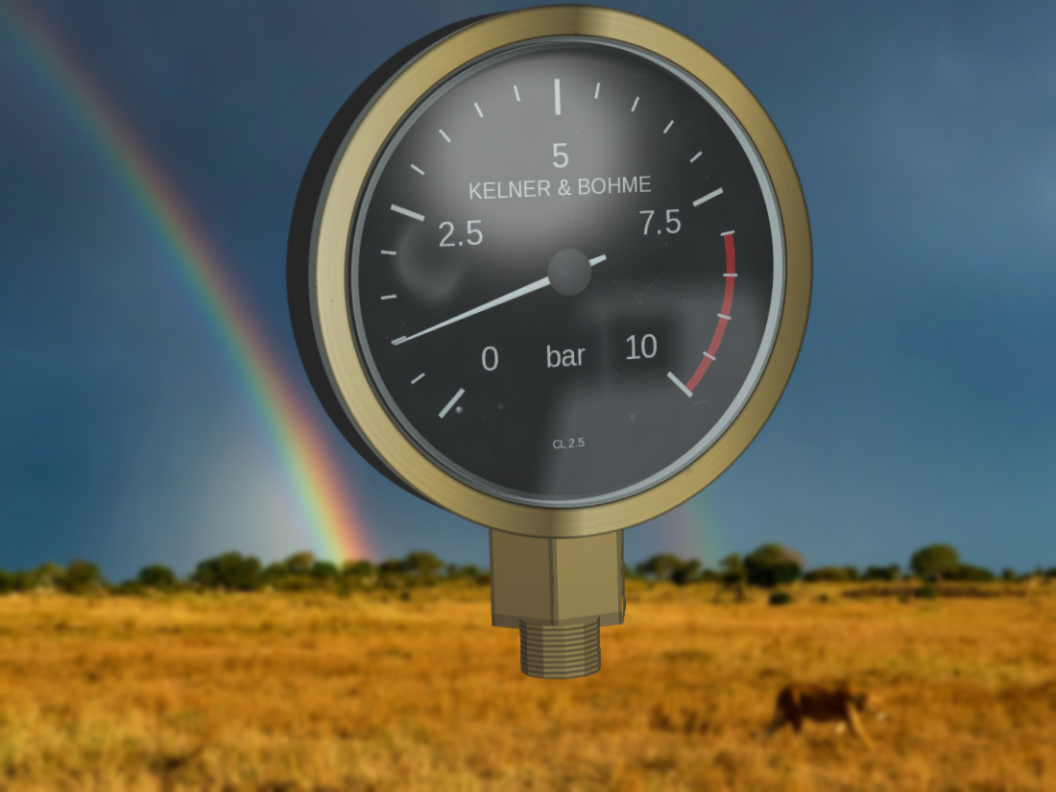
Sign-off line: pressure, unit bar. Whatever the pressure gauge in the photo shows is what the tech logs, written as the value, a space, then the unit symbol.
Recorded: 1 bar
